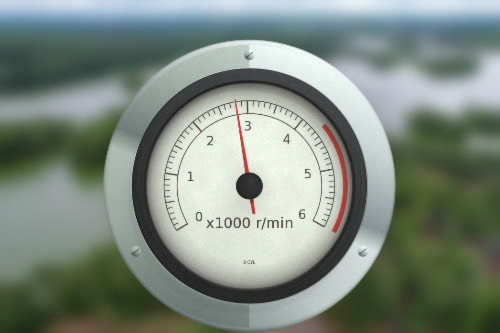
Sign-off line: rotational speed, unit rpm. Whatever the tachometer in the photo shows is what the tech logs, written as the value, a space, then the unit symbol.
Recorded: 2800 rpm
